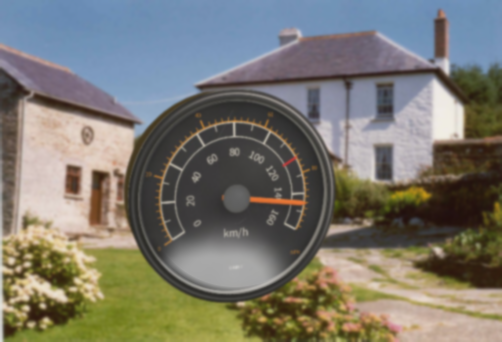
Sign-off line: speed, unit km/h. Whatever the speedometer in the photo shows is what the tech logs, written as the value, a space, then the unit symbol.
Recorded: 145 km/h
